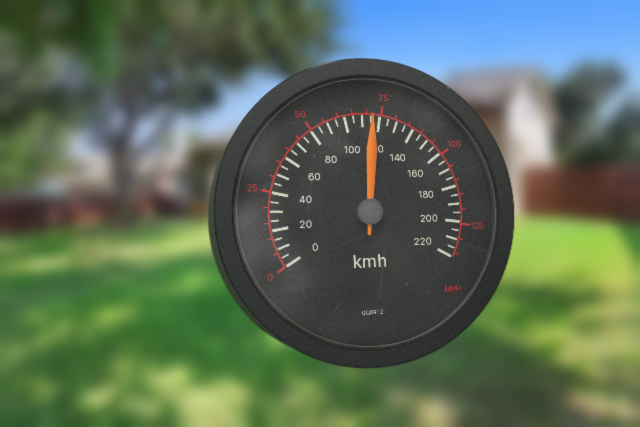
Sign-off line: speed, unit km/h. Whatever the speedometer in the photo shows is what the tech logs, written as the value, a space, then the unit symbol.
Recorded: 115 km/h
